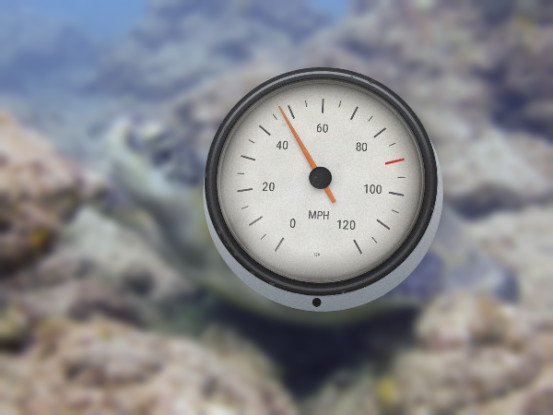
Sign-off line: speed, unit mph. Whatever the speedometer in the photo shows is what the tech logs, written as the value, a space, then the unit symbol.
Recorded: 47.5 mph
